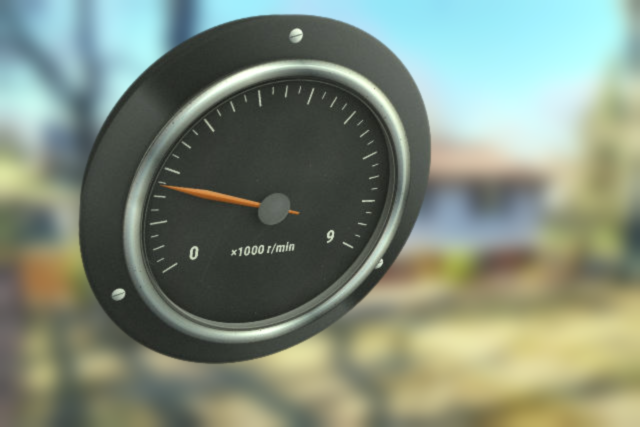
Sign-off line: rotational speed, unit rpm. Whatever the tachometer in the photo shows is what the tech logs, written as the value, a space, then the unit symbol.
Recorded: 1750 rpm
